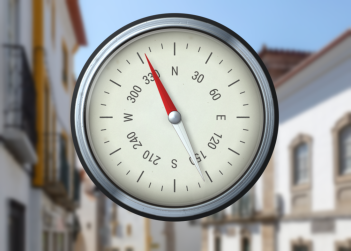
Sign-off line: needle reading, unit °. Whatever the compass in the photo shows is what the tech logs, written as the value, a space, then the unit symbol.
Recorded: 335 °
